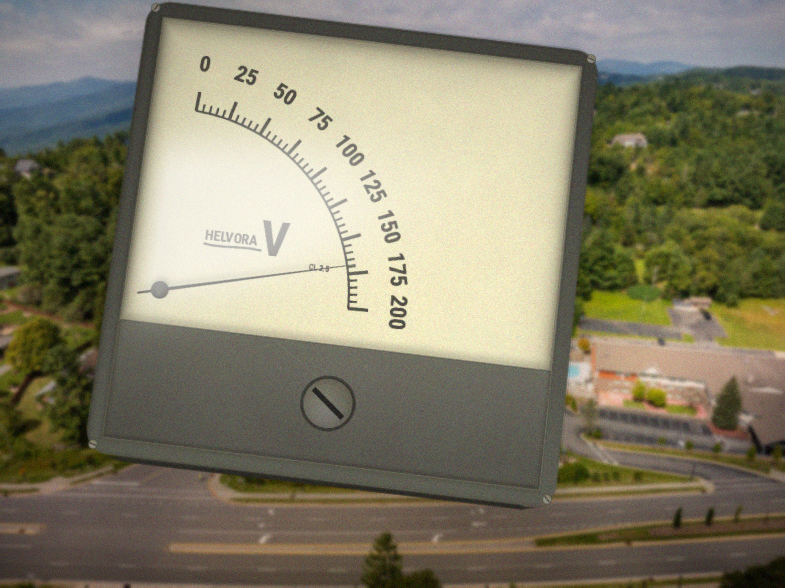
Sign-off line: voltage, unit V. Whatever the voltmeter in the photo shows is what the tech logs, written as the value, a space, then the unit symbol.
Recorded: 170 V
